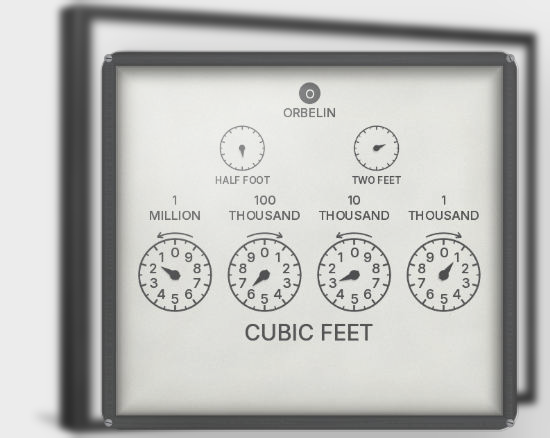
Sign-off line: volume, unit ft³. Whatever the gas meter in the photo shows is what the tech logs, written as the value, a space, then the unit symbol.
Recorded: 163100 ft³
